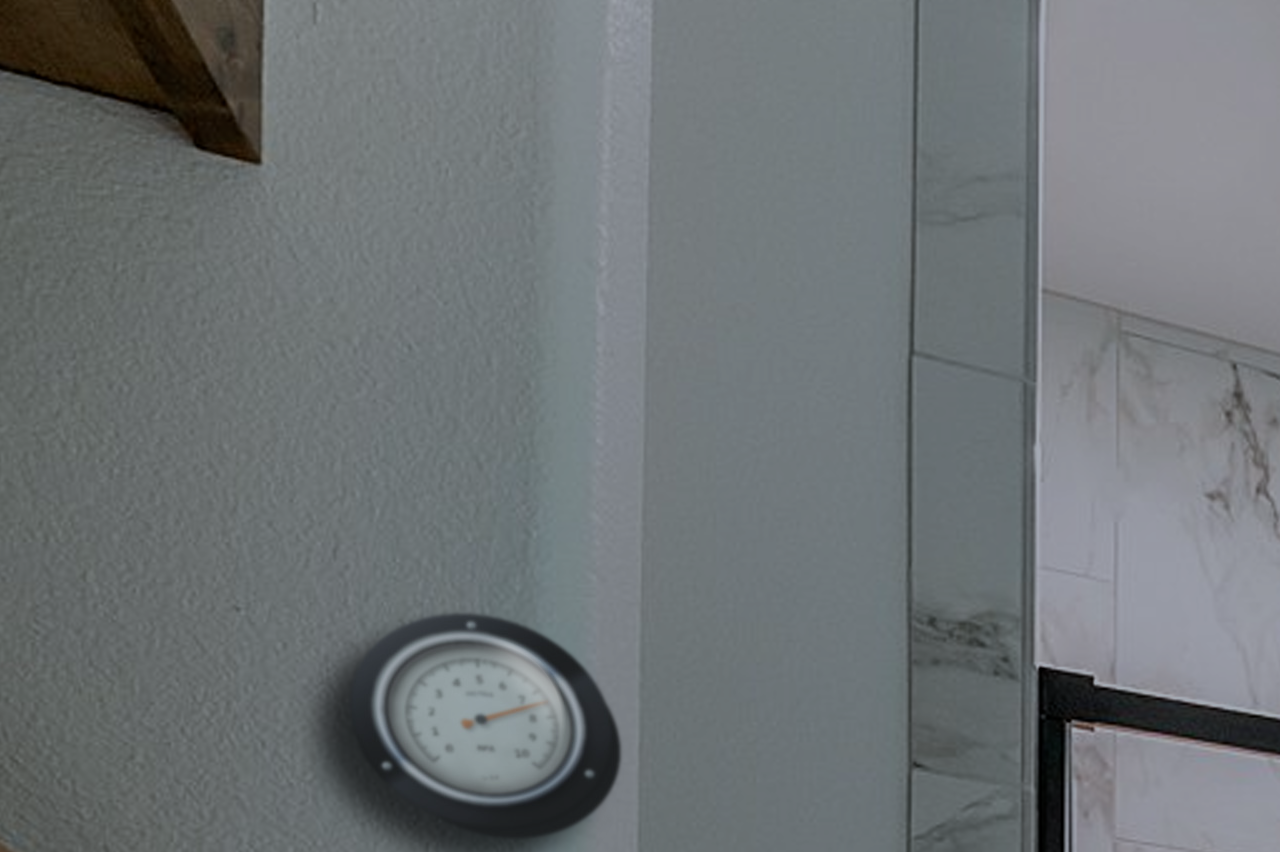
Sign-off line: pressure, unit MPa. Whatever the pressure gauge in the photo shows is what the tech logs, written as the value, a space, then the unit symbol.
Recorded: 7.5 MPa
